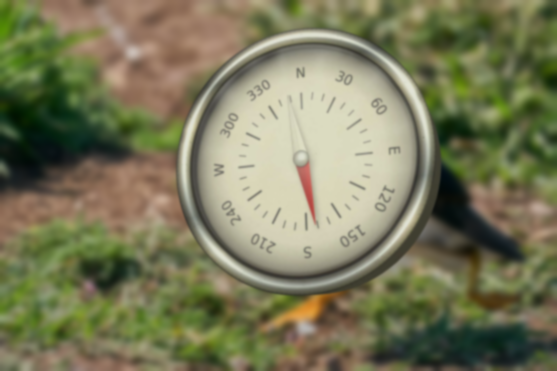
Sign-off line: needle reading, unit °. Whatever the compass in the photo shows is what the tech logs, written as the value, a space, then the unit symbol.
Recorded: 170 °
